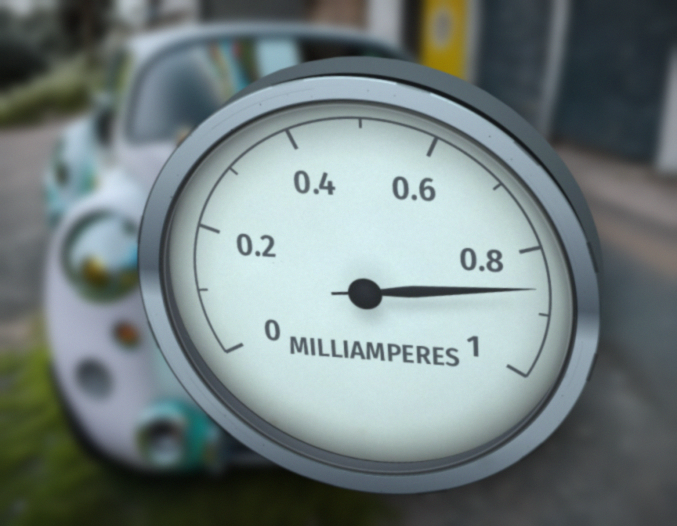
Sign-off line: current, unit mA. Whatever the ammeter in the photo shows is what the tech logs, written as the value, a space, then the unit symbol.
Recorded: 0.85 mA
